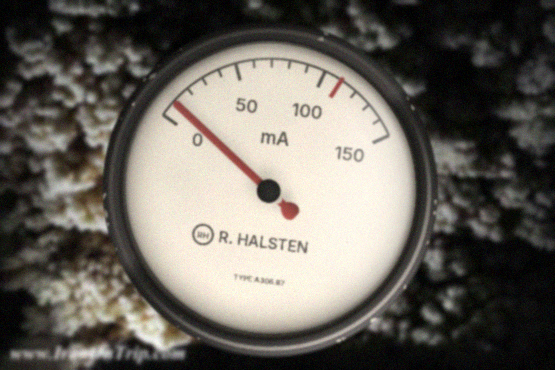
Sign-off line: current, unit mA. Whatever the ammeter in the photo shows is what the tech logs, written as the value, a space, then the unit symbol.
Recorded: 10 mA
